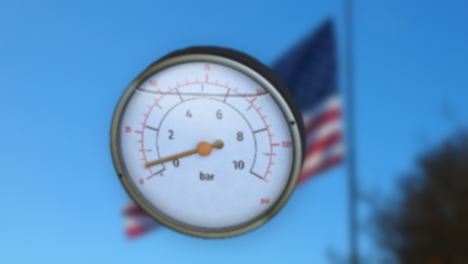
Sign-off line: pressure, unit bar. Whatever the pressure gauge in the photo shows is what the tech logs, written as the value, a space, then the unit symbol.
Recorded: 0.5 bar
